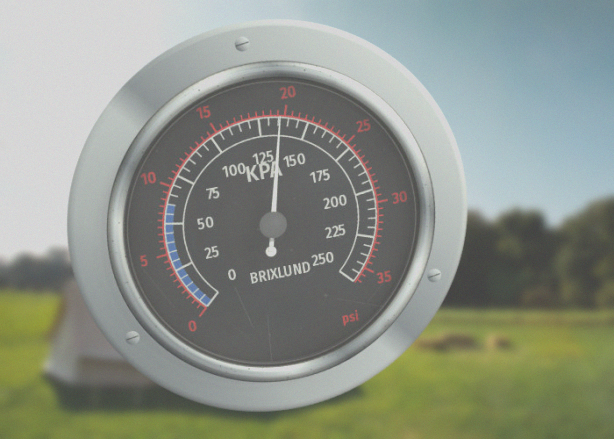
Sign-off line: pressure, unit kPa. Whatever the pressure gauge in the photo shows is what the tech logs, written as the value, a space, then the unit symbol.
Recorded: 135 kPa
